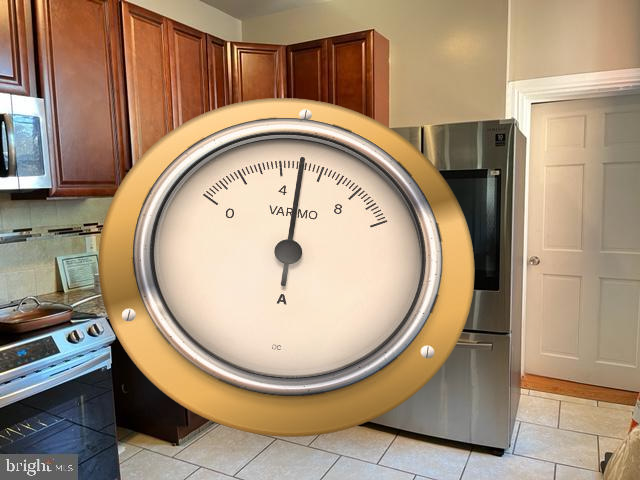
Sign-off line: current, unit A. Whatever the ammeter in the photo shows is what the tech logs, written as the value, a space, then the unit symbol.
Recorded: 5 A
